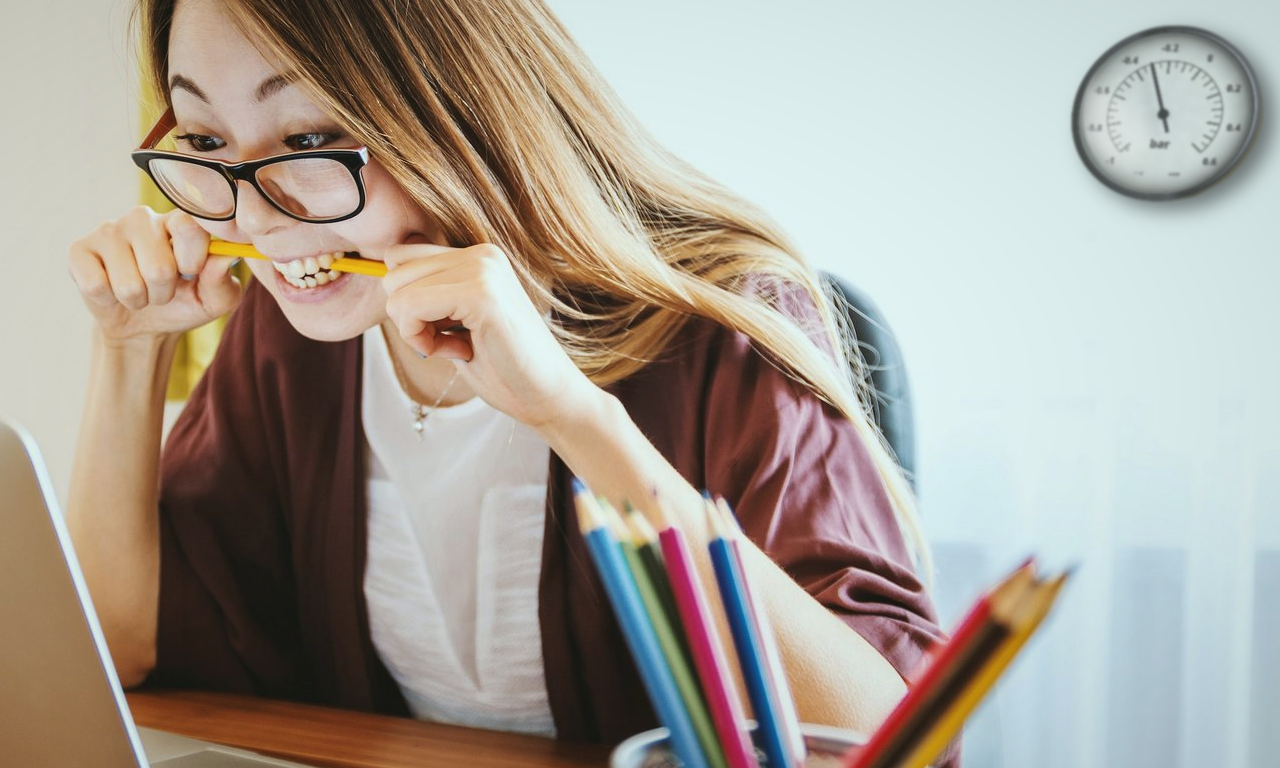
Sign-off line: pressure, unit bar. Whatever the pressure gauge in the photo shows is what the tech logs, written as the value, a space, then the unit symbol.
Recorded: -0.3 bar
